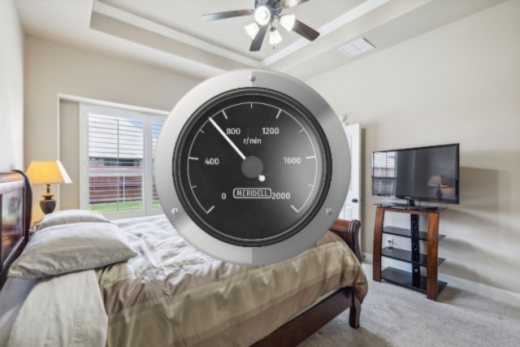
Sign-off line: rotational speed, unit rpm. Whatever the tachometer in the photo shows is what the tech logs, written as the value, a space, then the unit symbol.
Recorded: 700 rpm
